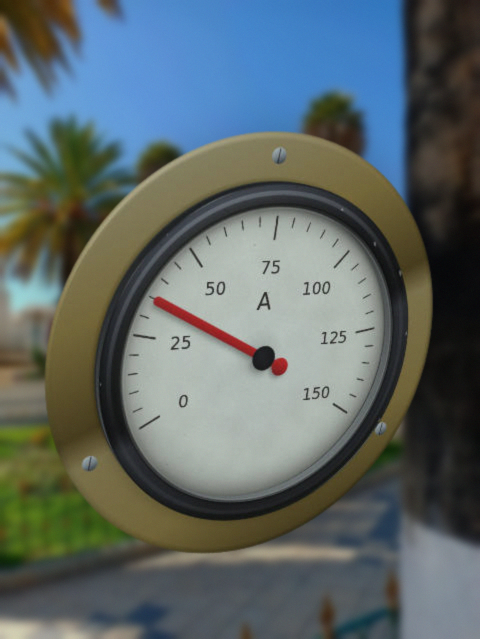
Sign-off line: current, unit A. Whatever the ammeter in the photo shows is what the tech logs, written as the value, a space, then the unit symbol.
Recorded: 35 A
